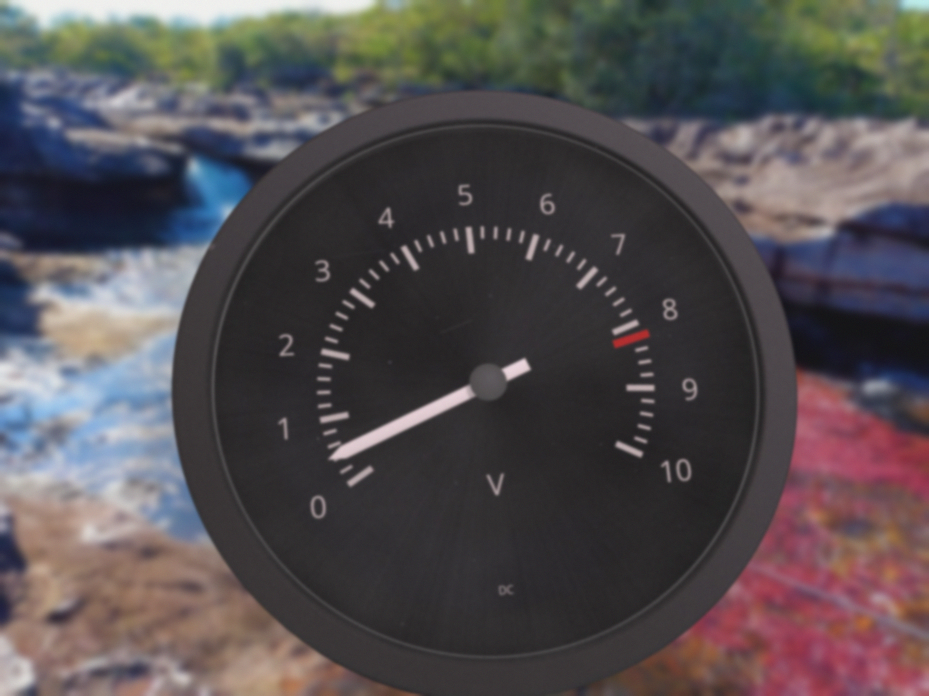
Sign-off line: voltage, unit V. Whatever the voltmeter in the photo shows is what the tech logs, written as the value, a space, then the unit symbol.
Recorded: 0.4 V
